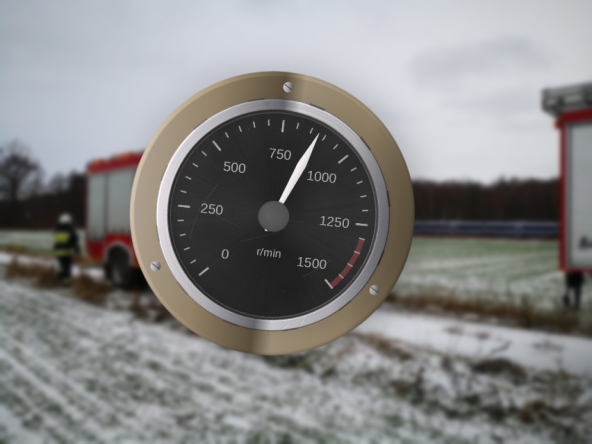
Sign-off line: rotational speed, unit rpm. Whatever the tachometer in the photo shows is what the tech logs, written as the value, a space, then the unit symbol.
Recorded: 875 rpm
